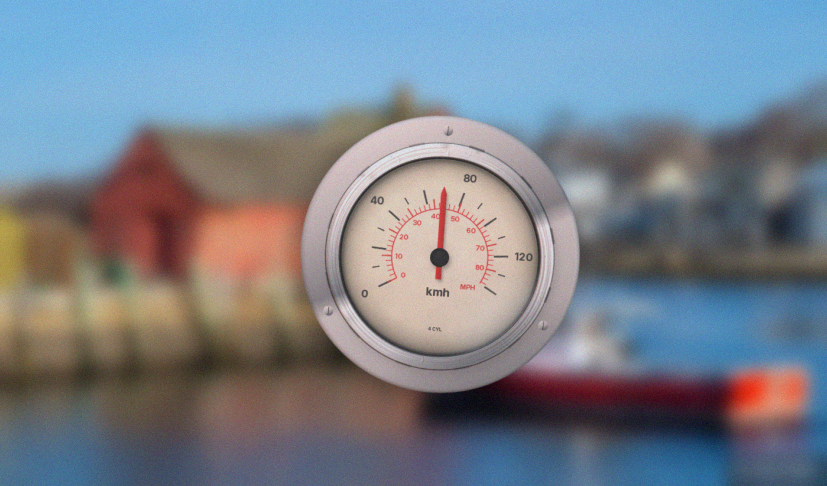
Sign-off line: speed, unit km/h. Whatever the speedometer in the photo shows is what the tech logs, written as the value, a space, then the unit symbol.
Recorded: 70 km/h
